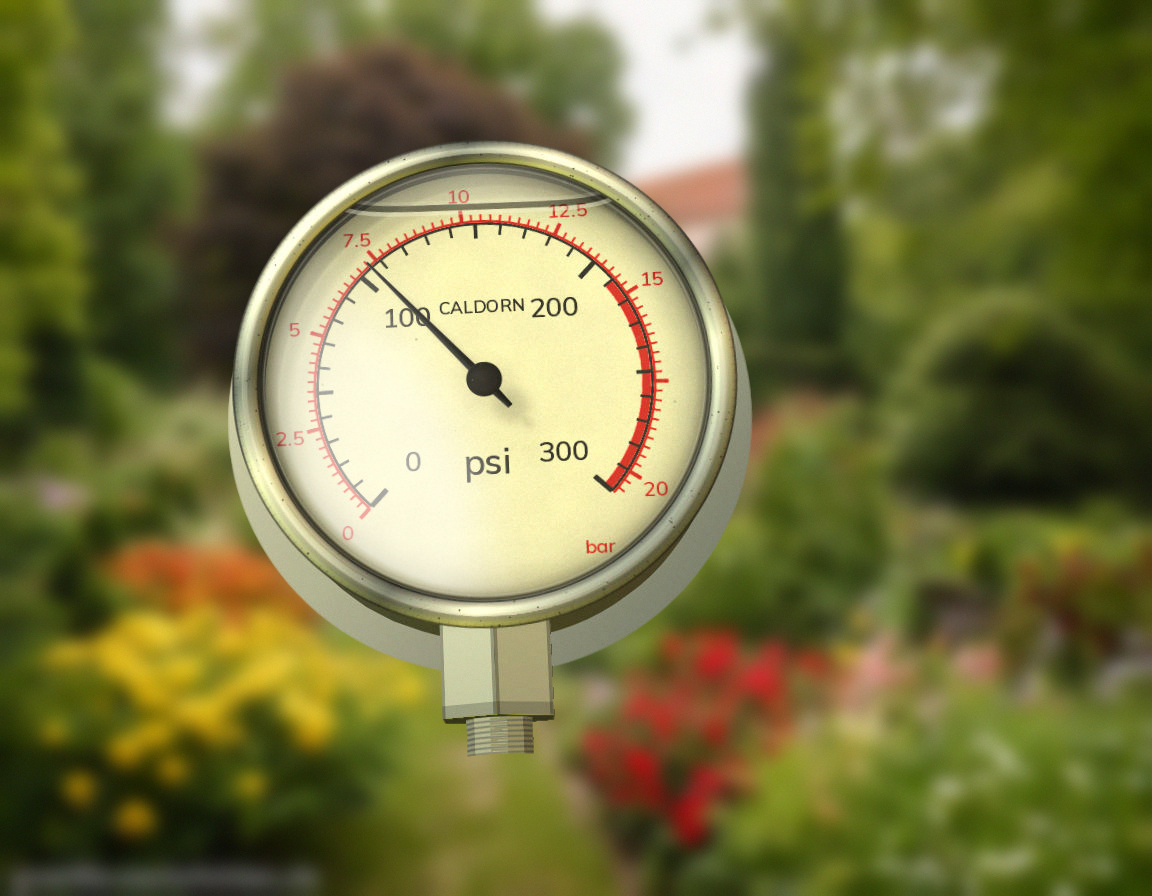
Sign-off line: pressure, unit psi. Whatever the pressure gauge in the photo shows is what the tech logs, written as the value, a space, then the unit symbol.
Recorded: 105 psi
